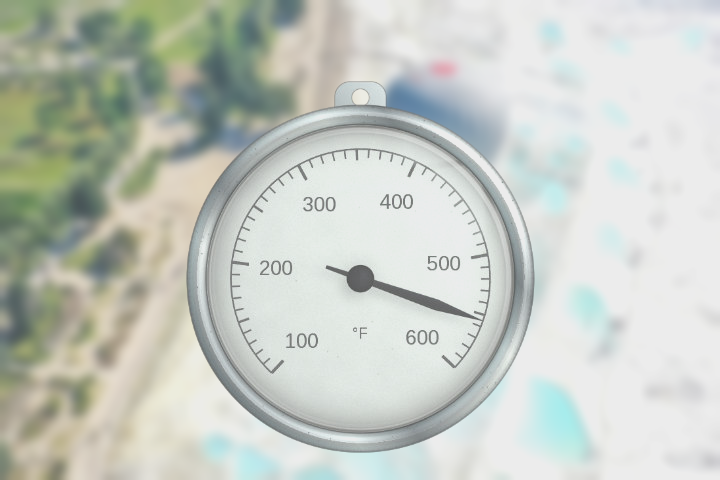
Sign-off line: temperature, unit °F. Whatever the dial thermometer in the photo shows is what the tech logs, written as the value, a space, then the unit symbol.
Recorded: 555 °F
